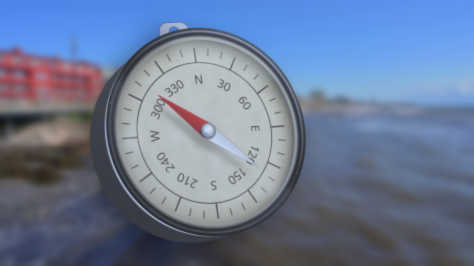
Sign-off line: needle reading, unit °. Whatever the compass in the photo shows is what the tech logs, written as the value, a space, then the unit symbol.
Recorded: 310 °
